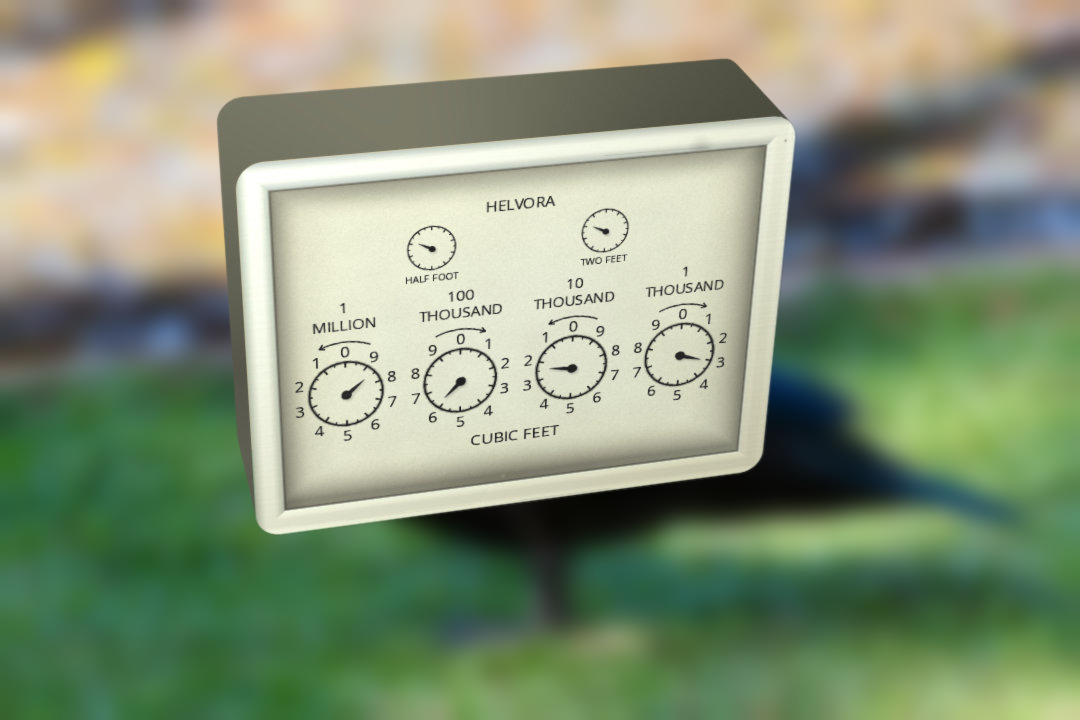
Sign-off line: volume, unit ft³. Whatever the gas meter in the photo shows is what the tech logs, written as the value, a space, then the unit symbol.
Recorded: 862300 ft³
